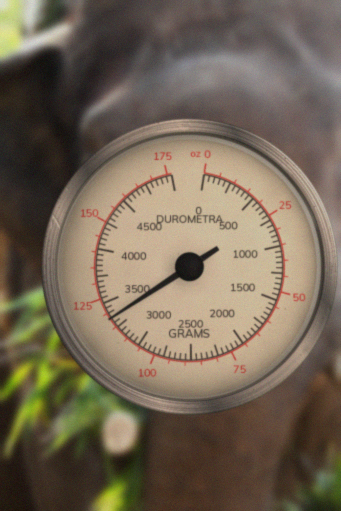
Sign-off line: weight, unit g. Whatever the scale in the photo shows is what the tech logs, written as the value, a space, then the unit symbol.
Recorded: 3350 g
